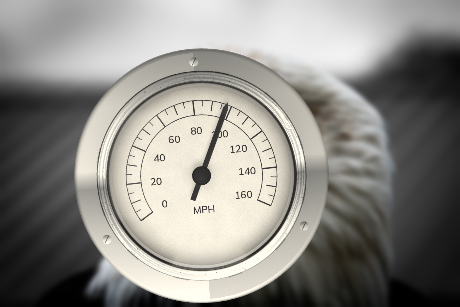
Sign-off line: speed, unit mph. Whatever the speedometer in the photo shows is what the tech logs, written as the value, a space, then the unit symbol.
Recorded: 97.5 mph
